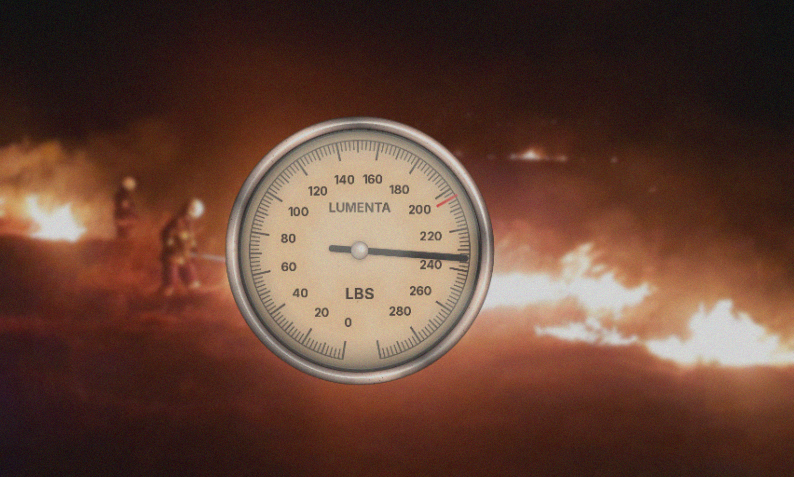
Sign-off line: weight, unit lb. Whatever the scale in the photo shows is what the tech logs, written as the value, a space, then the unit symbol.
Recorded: 234 lb
